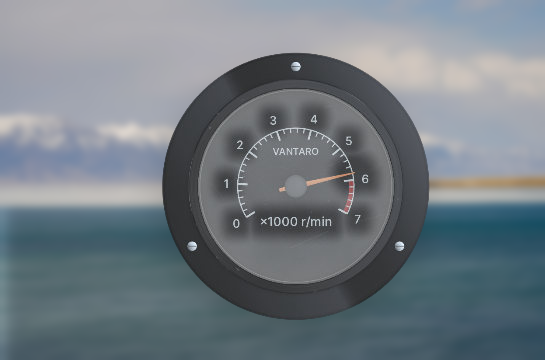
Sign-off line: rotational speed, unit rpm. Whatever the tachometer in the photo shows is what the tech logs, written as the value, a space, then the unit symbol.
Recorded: 5800 rpm
